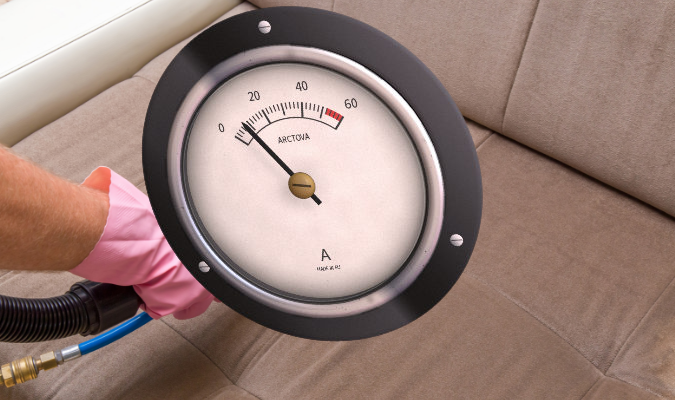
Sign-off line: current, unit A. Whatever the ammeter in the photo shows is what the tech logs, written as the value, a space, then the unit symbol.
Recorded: 10 A
